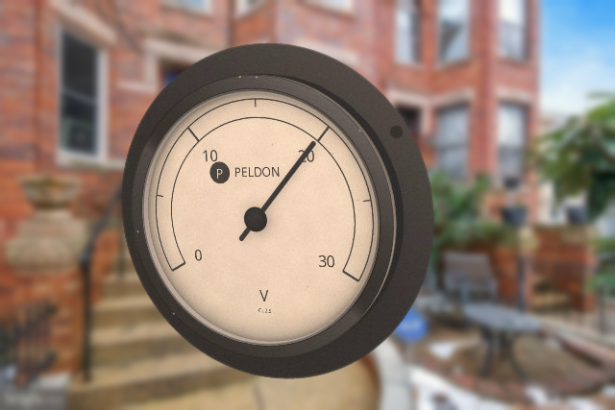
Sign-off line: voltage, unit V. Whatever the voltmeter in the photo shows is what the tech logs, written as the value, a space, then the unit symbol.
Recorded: 20 V
